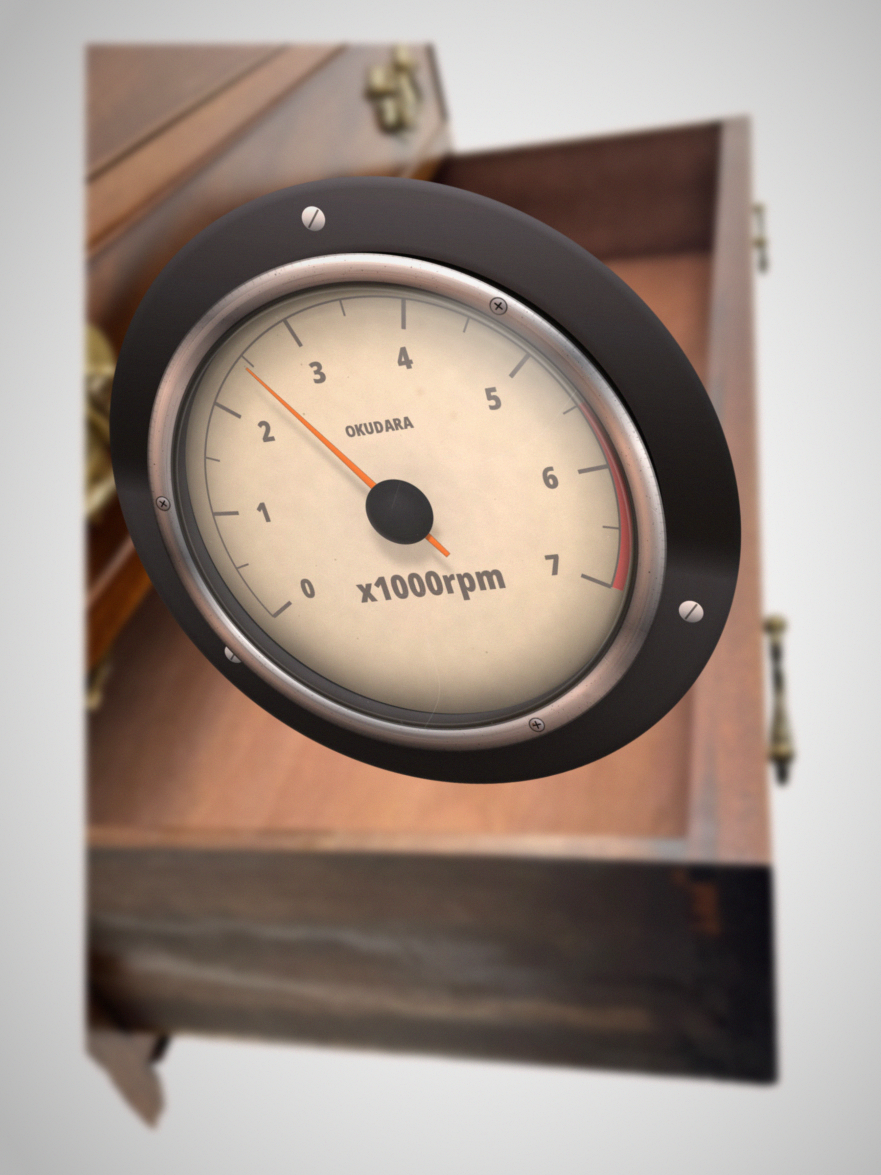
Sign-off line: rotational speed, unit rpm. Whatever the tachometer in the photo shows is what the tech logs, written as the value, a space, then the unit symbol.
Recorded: 2500 rpm
